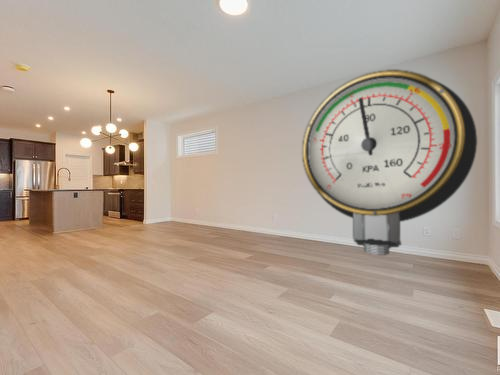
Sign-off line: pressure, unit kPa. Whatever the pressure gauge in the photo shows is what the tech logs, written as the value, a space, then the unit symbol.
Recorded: 75 kPa
